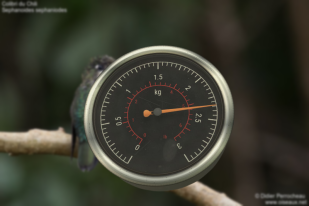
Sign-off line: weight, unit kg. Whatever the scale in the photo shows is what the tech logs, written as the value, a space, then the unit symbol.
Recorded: 2.35 kg
